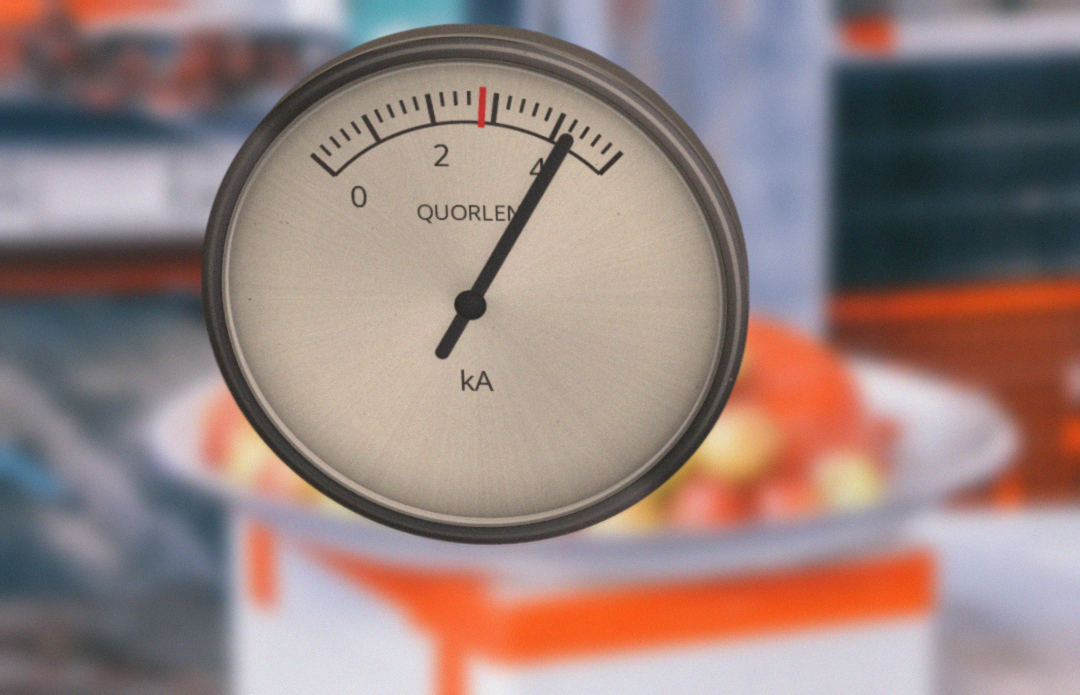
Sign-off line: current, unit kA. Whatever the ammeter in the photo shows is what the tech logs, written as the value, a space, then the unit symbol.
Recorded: 4.2 kA
